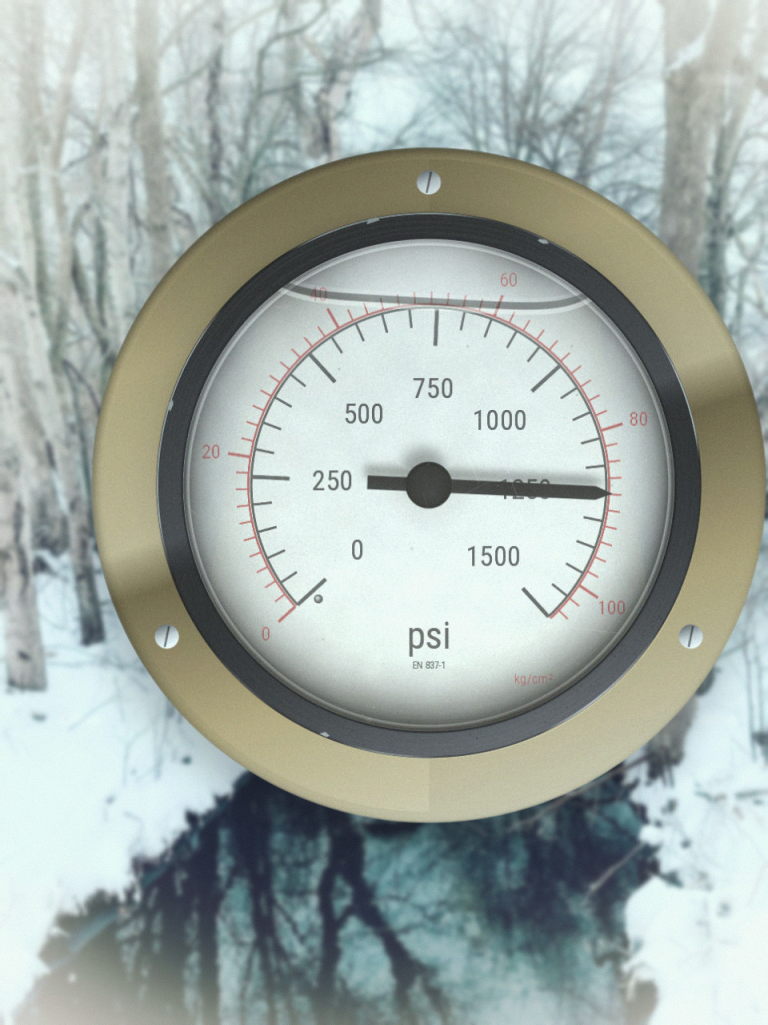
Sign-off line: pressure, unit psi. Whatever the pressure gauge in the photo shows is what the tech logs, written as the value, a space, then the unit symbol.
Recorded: 1250 psi
